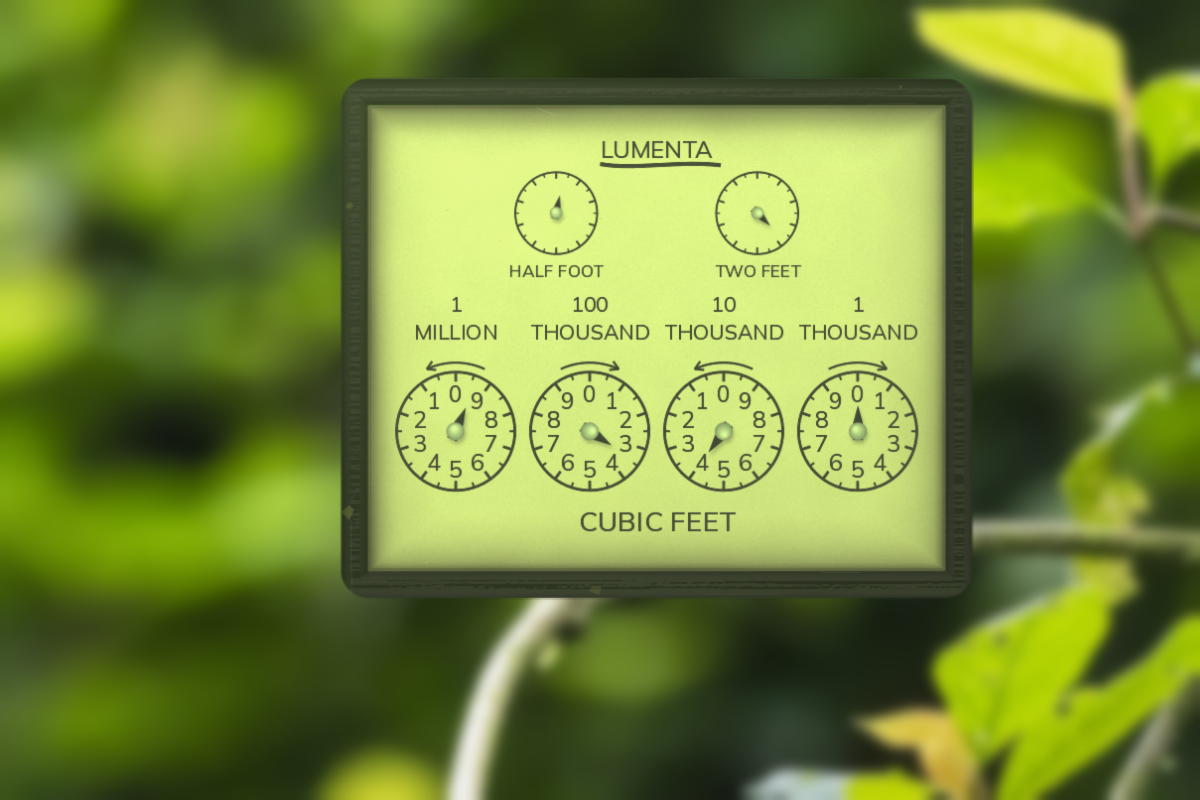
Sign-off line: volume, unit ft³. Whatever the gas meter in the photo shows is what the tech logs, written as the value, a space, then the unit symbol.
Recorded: 934000 ft³
